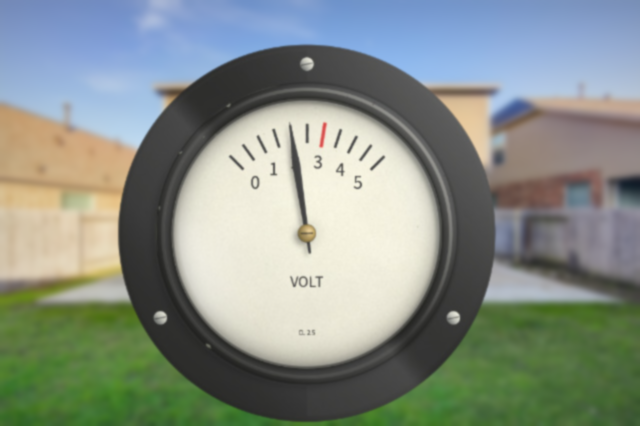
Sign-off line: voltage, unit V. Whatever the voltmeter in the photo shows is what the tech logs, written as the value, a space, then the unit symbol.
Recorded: 2 V
